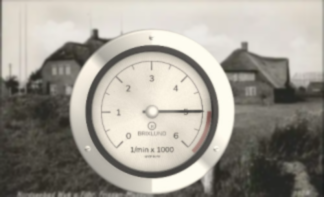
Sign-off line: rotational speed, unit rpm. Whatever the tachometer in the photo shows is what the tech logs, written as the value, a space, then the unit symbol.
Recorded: 5000 rpm
